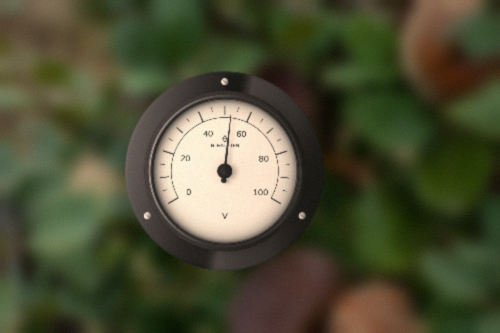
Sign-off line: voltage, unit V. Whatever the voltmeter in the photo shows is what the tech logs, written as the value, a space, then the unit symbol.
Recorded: 52.5 V
